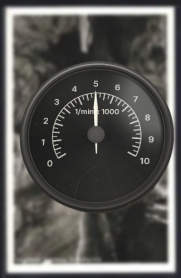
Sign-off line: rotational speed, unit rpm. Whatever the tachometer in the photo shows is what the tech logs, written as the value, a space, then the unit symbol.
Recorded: 5000 rpm
